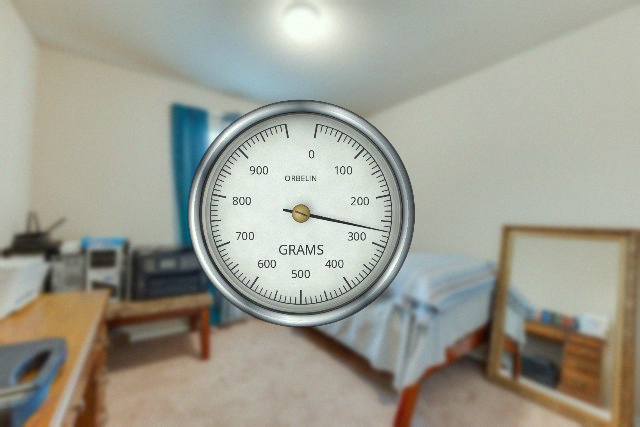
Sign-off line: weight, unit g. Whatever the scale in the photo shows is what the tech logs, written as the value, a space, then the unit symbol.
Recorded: 270 g
